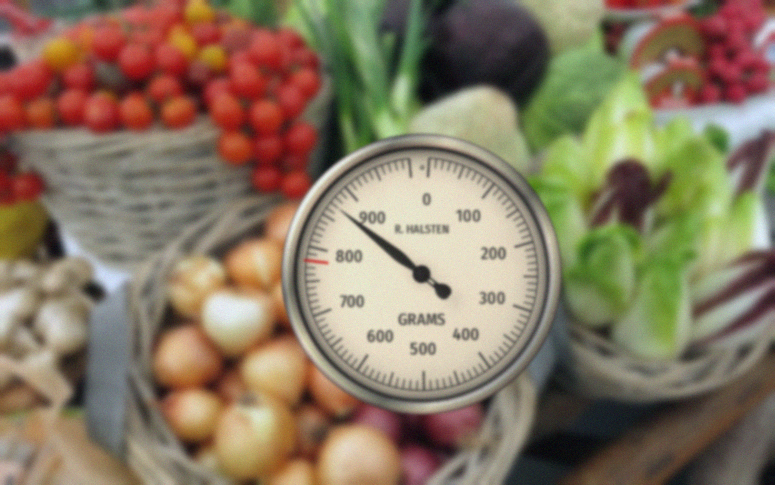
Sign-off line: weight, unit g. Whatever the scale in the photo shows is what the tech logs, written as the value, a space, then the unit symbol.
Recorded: 870 g
